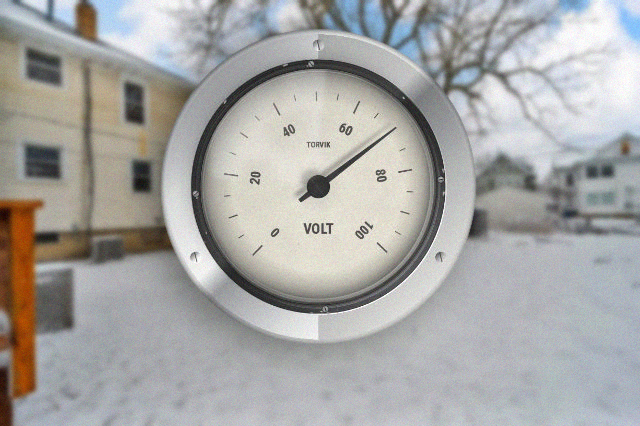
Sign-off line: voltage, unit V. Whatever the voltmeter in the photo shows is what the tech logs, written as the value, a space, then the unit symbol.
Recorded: 70 V
